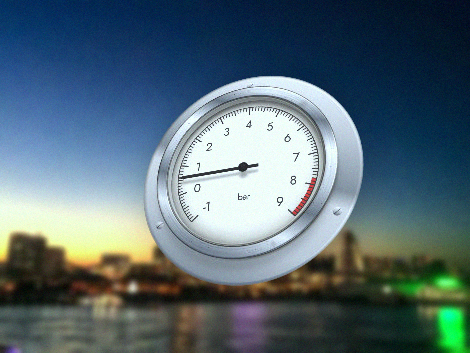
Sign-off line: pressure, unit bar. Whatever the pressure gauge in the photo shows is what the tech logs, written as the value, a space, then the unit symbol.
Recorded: 0.5 bar
